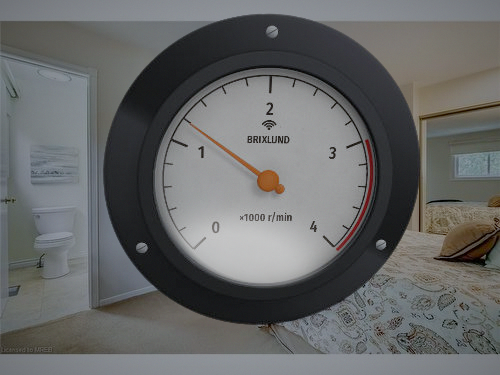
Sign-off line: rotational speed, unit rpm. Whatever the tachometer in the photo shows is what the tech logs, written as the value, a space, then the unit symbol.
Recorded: 1200 rpm
